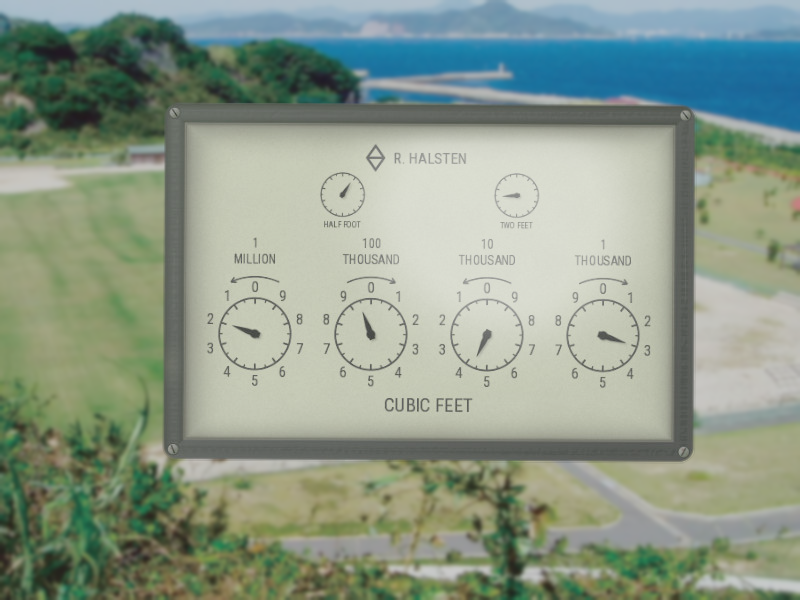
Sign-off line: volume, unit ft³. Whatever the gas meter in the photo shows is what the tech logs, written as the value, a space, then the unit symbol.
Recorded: 194300 ft³
